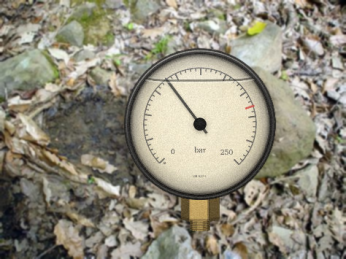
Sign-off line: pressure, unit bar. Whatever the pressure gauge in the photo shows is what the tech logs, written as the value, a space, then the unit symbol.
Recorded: 90 bar
